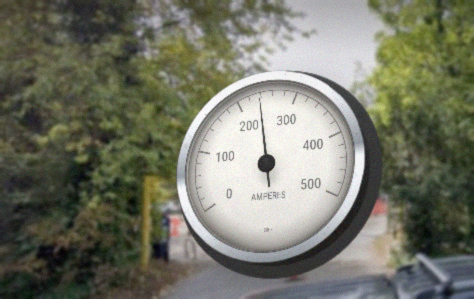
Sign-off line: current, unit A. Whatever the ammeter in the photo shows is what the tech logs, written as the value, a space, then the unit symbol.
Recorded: 240 A
